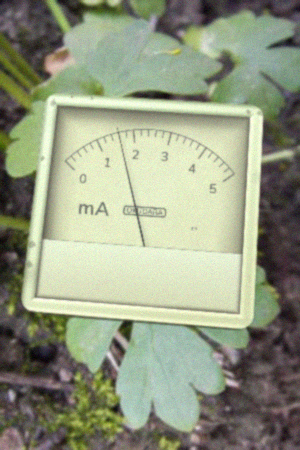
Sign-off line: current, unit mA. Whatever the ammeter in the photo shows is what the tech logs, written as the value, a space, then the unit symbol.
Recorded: 1.6 mA
